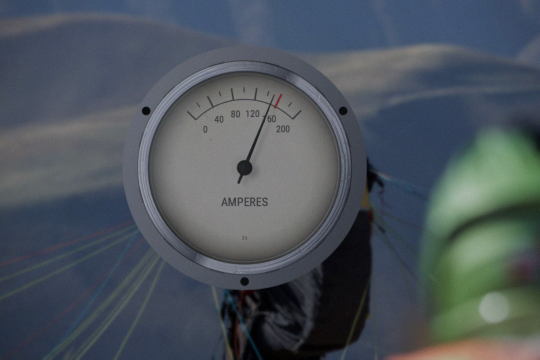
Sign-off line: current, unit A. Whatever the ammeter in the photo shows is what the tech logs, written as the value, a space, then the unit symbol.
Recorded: 150 A
